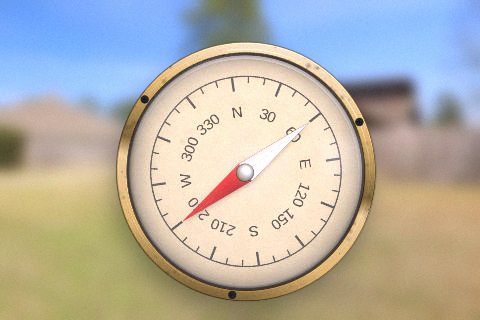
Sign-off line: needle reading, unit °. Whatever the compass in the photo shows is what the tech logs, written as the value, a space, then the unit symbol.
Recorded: 240 °
